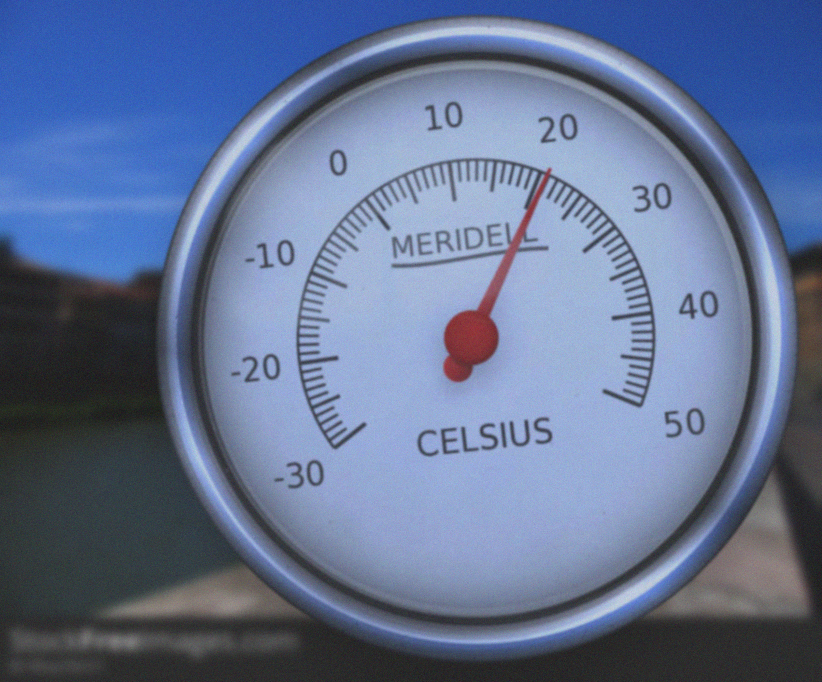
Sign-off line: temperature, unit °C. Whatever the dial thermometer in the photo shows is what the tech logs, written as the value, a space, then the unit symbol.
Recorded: 21 °C
